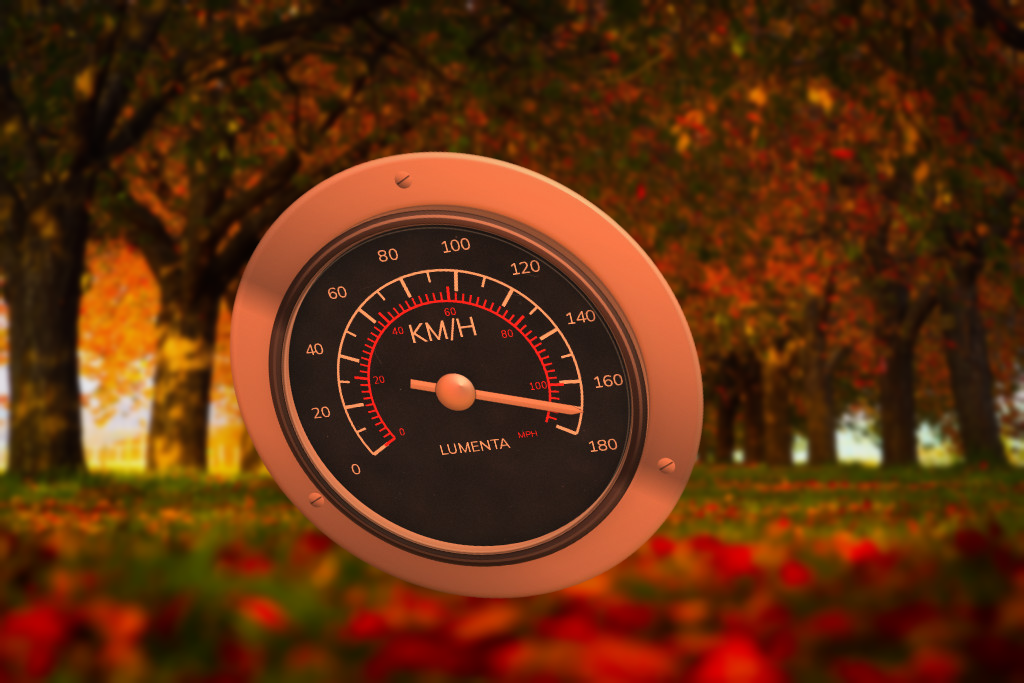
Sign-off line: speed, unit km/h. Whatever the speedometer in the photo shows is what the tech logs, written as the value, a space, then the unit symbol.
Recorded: 170 km/h
